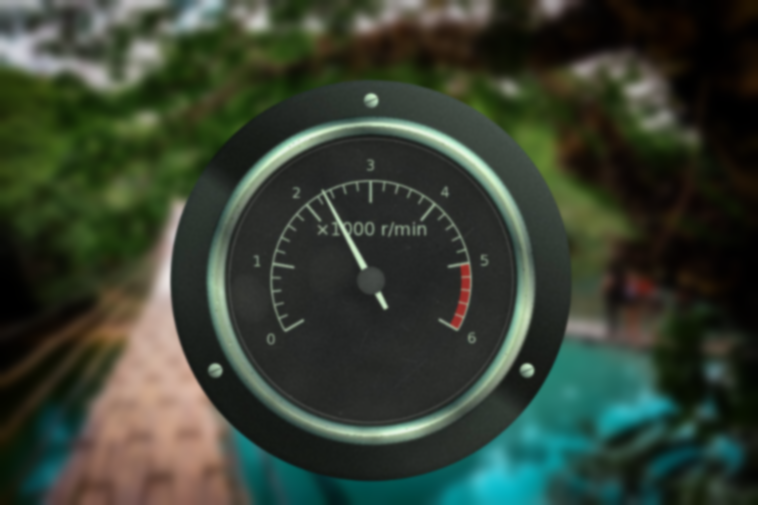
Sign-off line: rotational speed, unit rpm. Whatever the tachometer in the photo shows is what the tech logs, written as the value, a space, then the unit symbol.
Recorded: 2300 rpm
